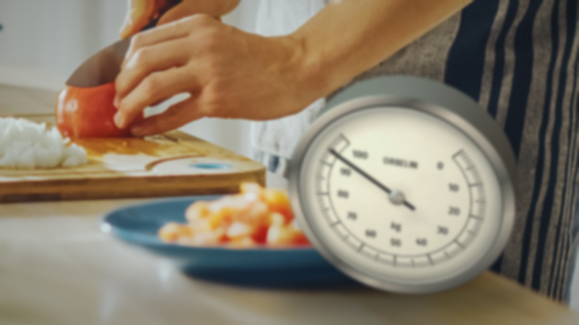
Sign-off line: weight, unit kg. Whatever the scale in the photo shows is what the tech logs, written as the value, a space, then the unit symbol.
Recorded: 95 kg
